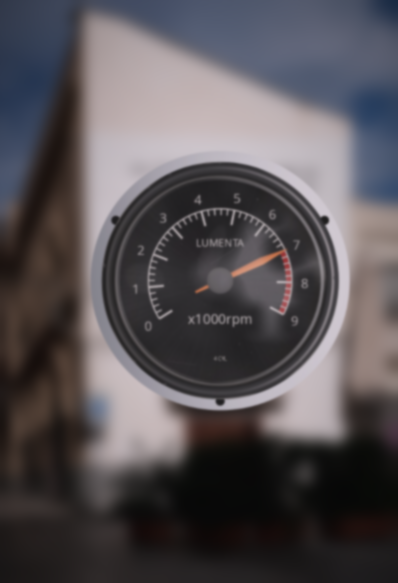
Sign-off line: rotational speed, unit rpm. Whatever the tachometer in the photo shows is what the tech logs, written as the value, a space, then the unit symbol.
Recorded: 7000 rpm
